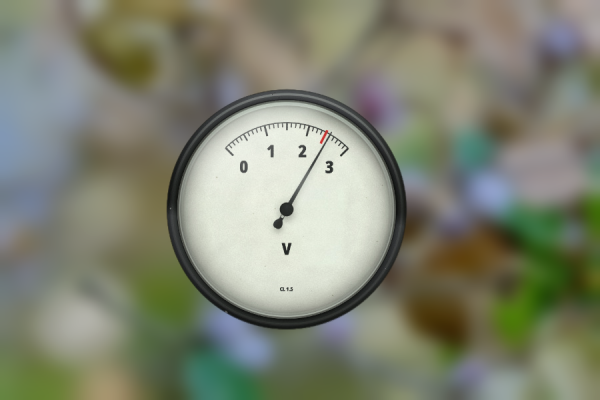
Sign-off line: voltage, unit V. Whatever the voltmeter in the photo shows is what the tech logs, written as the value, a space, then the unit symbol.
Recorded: 2.5 V
